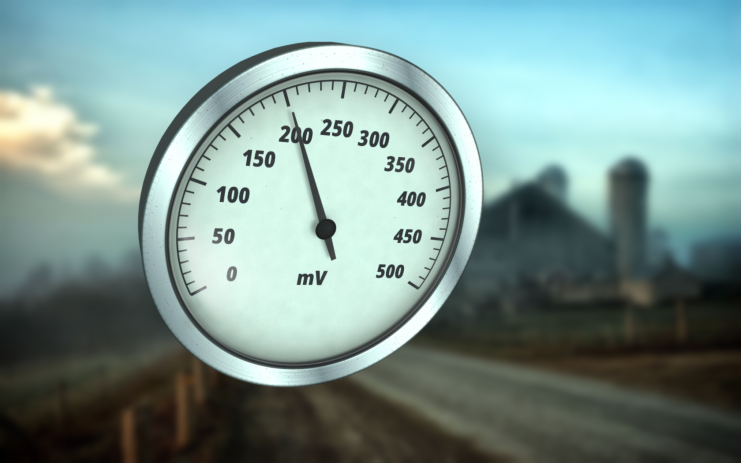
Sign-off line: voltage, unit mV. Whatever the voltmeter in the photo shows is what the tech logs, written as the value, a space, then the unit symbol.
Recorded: 200 mV
